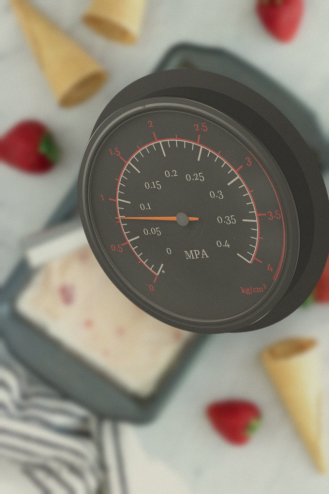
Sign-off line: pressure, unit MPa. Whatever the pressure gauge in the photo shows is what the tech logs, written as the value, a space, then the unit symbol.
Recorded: 0.08 MPa
